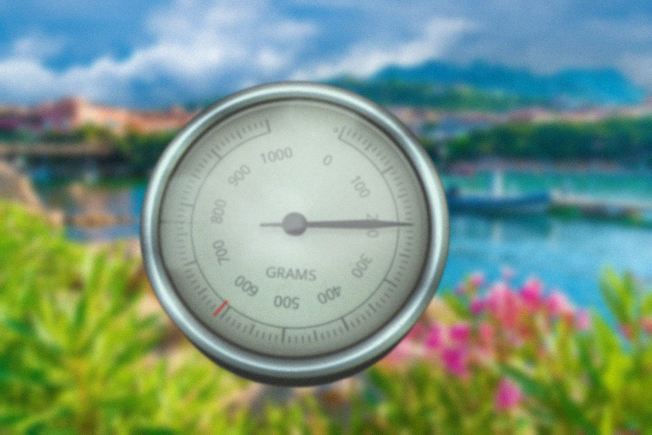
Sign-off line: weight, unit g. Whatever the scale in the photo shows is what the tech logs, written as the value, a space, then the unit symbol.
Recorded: 200 g
